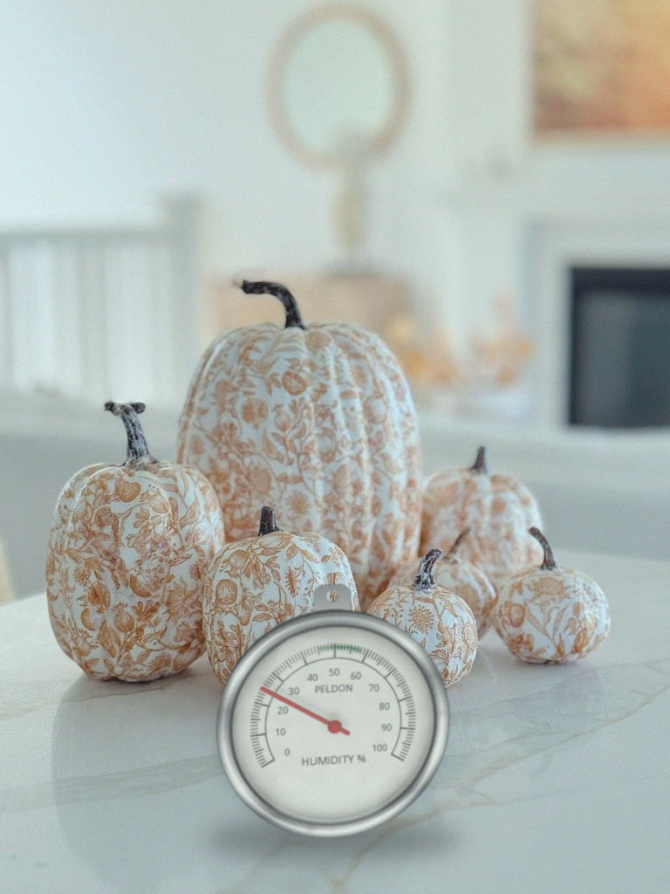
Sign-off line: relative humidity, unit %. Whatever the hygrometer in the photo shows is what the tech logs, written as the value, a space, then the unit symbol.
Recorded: 25 %
